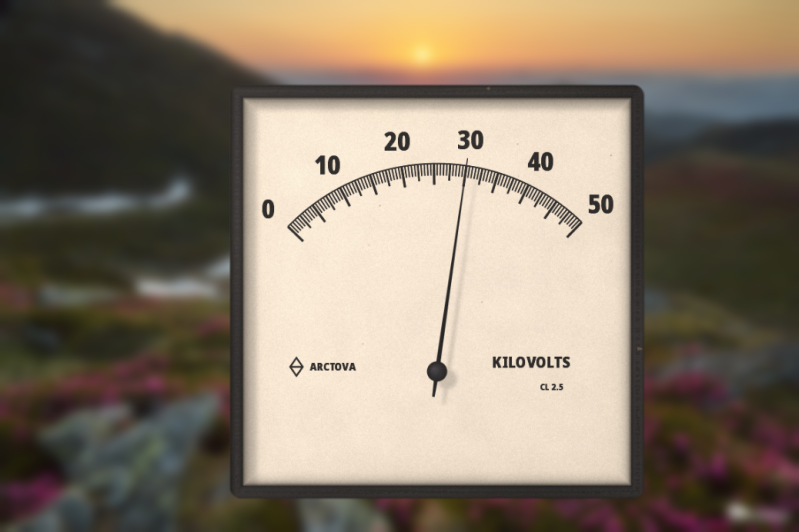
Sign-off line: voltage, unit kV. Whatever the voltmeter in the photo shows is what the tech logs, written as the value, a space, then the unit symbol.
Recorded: 30 kV
